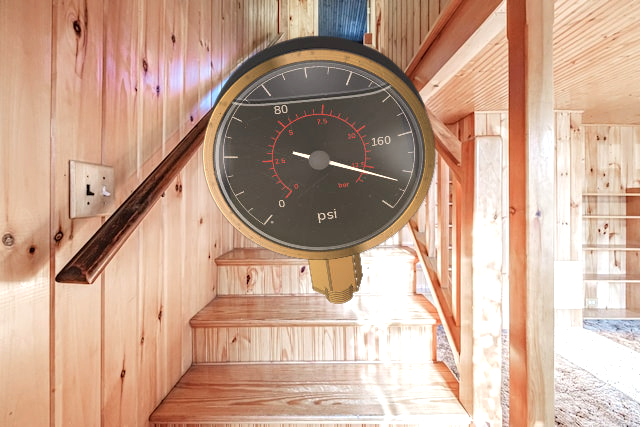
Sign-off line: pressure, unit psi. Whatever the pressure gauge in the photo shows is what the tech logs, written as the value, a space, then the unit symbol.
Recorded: 185 psi
